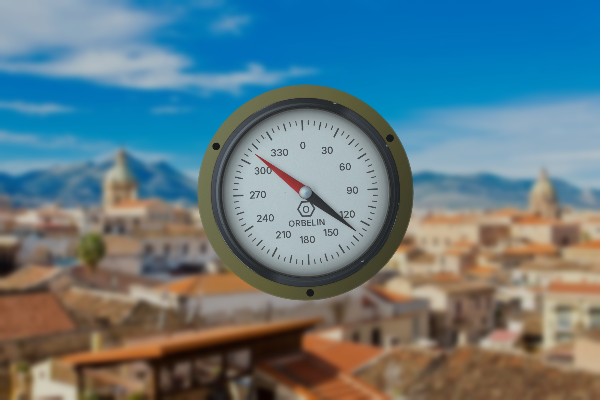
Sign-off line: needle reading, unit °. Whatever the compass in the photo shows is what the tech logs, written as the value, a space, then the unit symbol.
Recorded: 310 °
